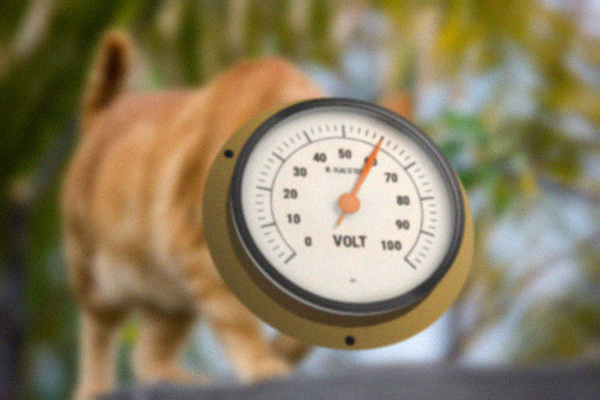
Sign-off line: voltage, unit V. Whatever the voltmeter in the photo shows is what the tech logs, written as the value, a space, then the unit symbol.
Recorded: 60 V
